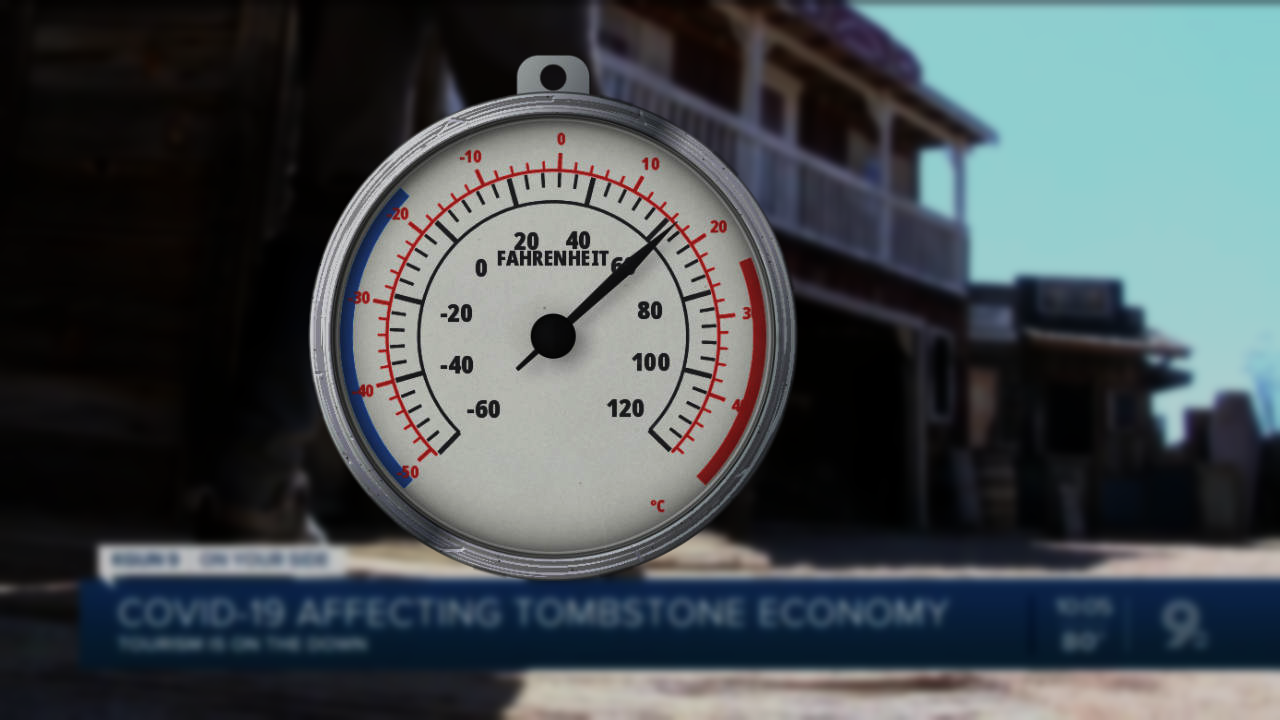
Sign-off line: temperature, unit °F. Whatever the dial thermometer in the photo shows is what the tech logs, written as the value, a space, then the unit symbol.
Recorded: 62 °F
